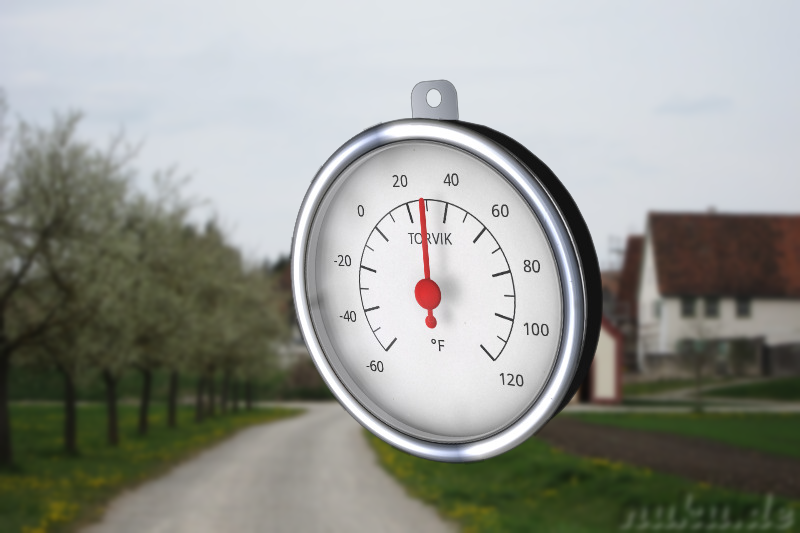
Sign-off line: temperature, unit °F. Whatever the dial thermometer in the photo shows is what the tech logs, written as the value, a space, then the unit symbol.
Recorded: 30 °F
